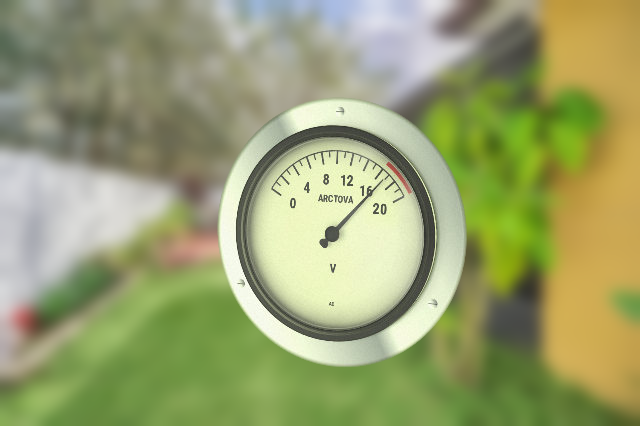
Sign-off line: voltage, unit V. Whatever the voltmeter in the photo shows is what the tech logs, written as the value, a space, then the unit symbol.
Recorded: 17 V
